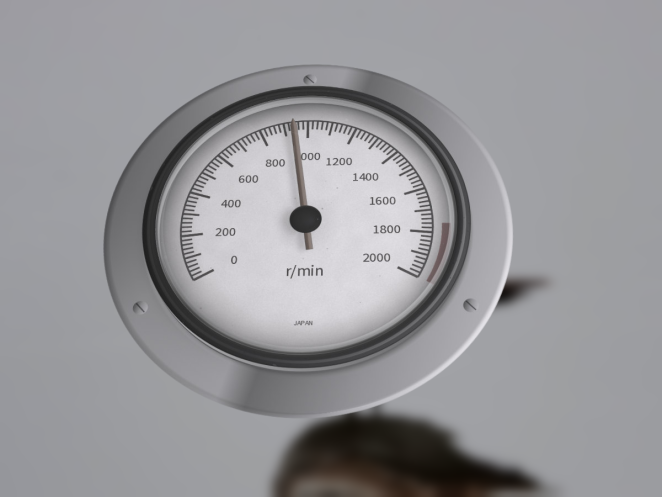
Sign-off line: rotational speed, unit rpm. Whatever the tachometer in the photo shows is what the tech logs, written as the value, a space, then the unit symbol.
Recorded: 940 rpm
